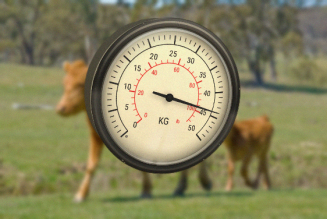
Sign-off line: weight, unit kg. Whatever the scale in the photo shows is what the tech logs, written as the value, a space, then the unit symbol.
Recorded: 44 kg
